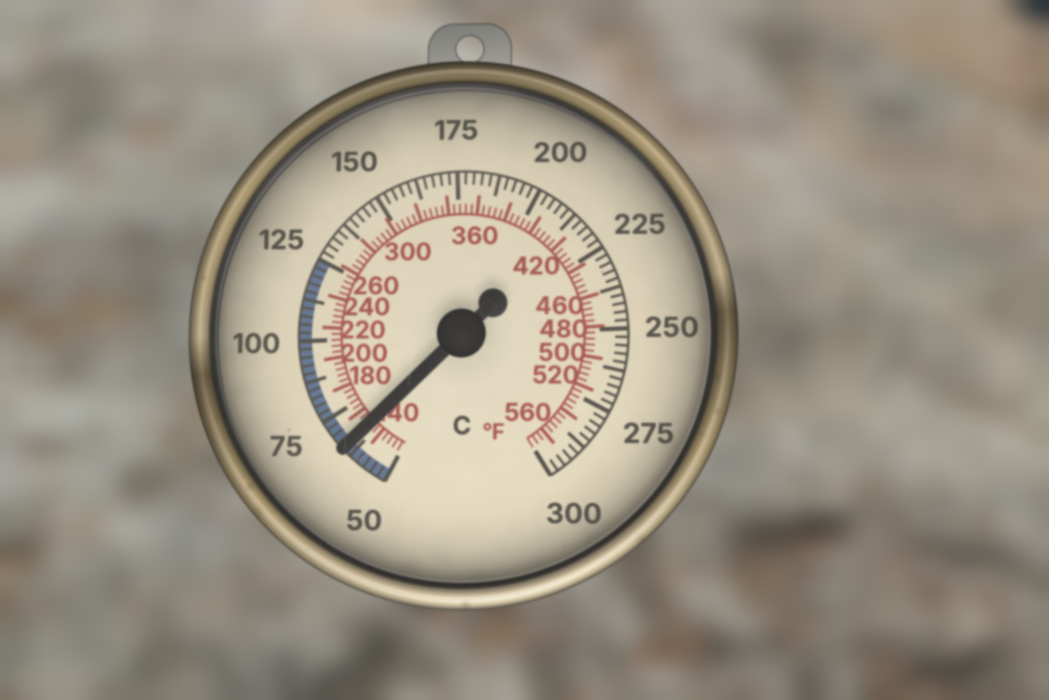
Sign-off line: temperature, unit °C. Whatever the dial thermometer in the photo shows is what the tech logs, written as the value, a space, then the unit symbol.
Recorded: 65 °C
